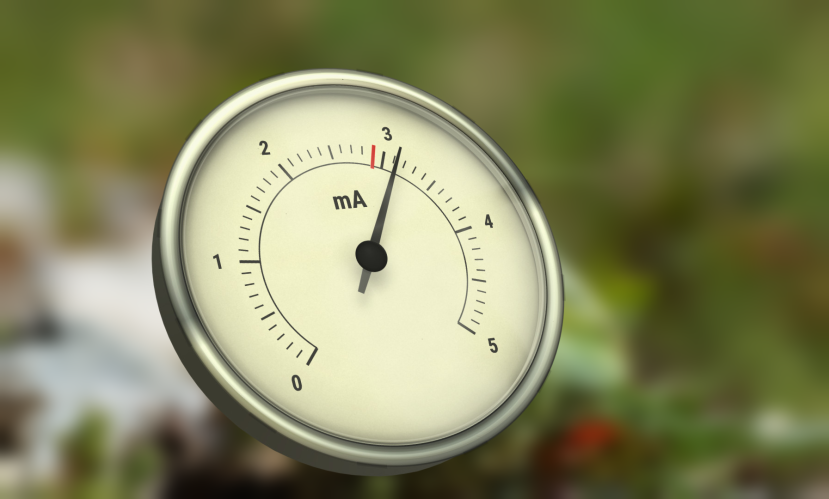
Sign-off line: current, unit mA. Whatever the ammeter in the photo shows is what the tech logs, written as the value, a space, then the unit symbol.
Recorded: 3.1 mA
